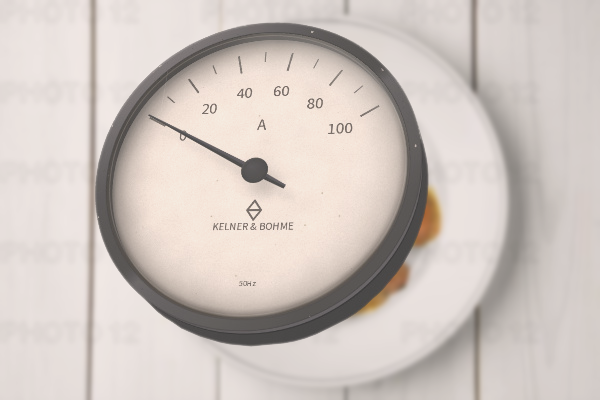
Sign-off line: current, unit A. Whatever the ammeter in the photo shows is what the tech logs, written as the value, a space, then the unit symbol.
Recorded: 0 A
